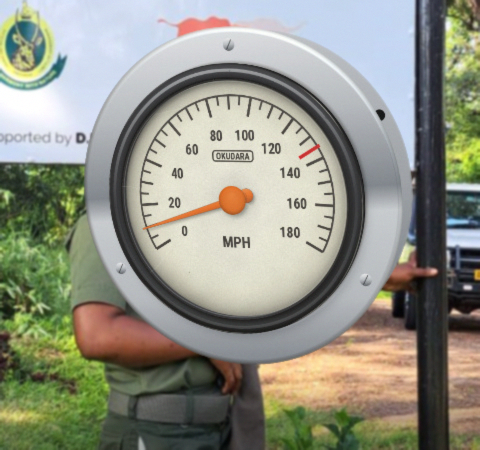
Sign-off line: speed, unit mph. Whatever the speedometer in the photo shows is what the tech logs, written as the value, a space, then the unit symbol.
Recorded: 10 mph
